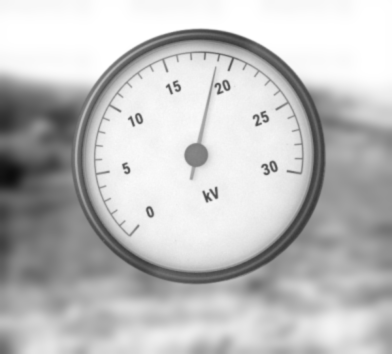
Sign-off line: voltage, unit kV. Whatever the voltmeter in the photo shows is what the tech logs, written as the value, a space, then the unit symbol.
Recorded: 19 kV
